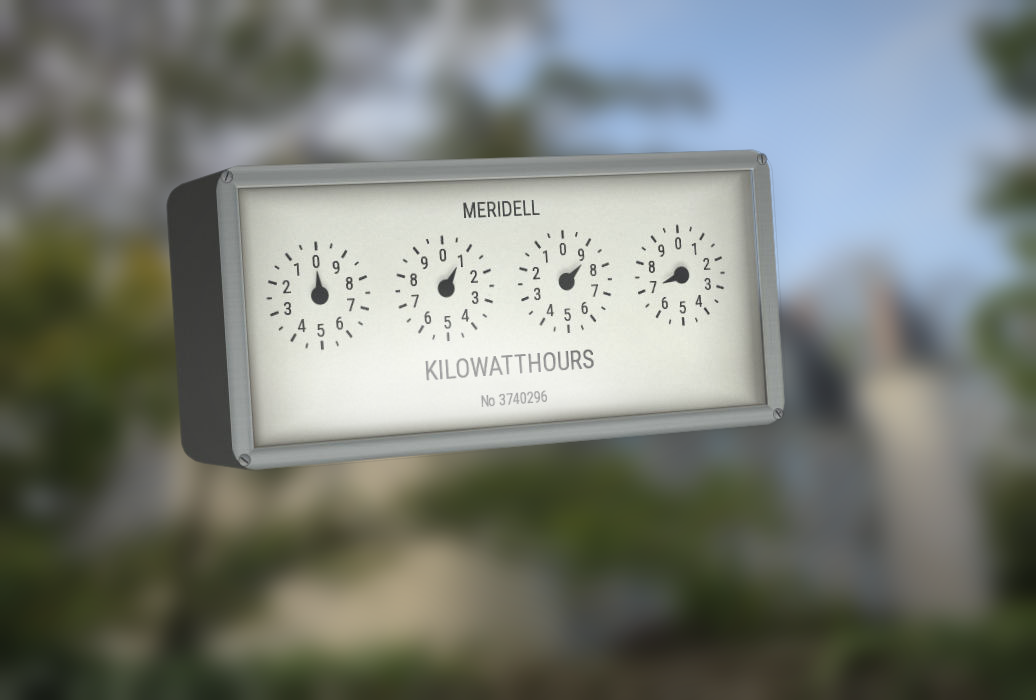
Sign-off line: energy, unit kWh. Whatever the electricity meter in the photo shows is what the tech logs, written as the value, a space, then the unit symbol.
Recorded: 87 kWh
